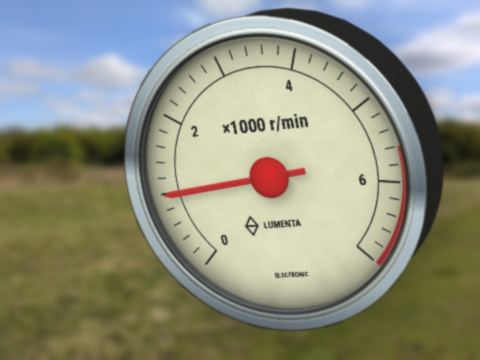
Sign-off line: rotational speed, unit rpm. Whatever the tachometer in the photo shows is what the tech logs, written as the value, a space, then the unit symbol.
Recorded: 1000 rpm
